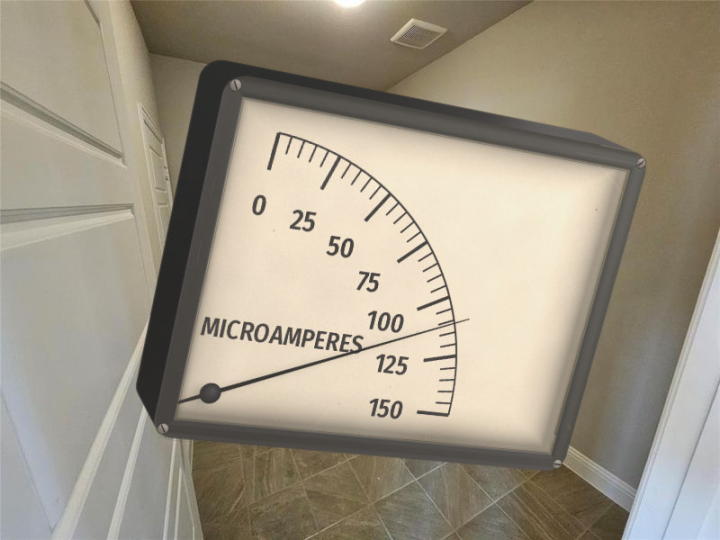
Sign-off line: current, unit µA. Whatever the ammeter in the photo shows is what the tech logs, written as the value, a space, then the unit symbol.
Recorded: 110 µA
